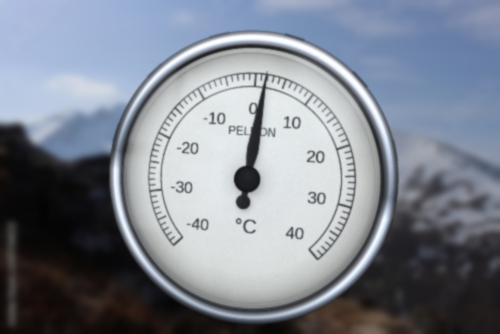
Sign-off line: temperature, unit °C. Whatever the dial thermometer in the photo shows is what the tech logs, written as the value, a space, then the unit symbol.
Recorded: 2 °C
